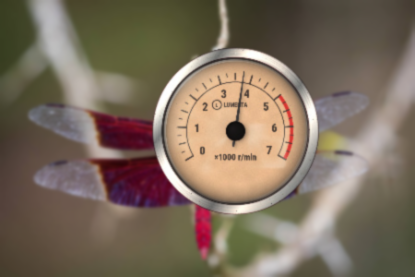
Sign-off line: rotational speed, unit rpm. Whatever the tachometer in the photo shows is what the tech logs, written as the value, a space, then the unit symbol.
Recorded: 3750 rpm
